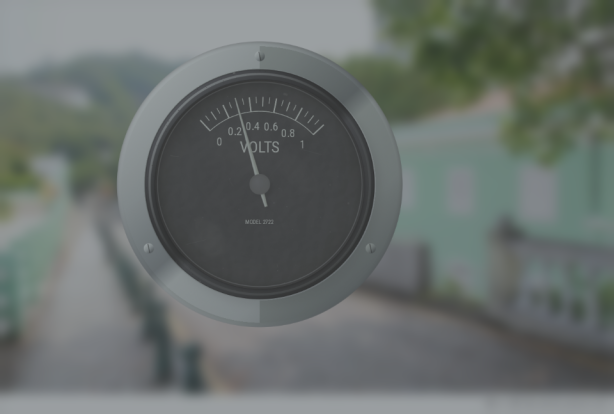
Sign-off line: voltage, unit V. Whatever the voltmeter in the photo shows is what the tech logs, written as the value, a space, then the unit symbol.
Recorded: 0.3 V
